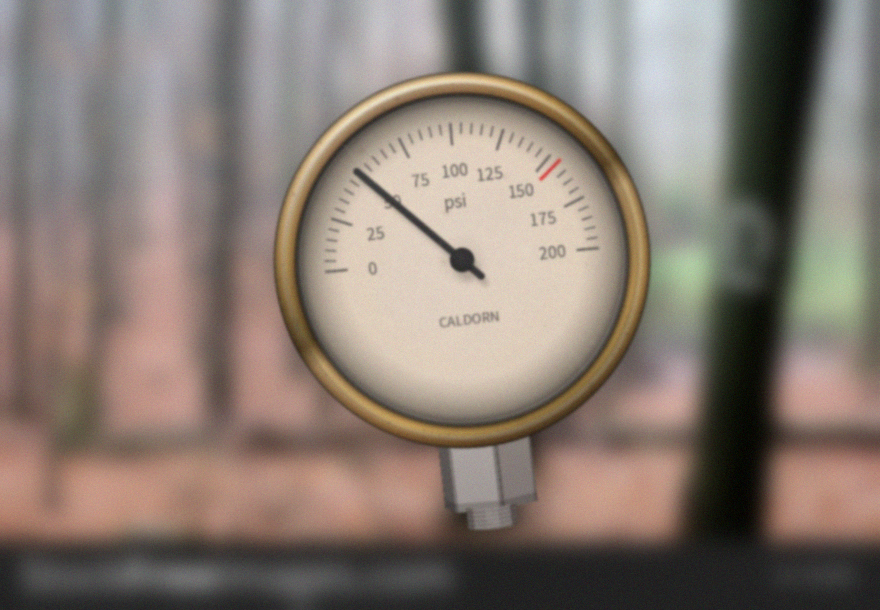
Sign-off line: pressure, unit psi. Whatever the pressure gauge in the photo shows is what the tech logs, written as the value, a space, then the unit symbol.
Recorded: 50 psi
